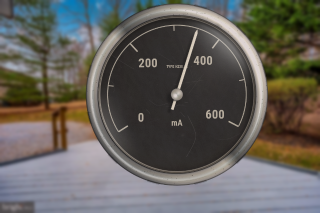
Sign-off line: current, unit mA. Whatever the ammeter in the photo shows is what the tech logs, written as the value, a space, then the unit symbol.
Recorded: 350 mA
